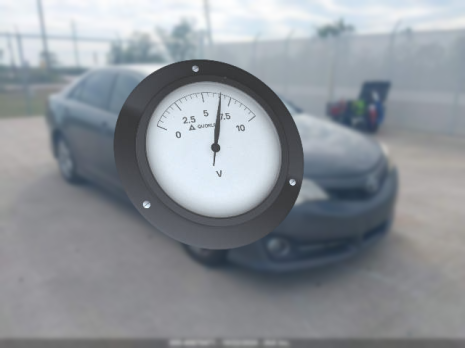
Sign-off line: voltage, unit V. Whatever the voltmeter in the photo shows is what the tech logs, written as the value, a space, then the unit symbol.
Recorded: 6.5 V
